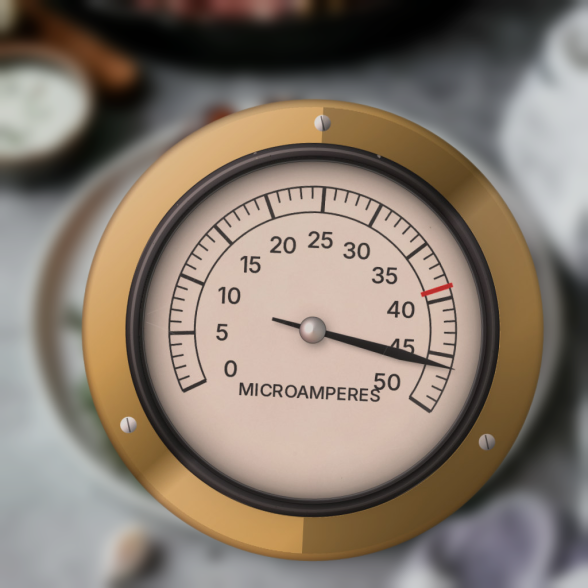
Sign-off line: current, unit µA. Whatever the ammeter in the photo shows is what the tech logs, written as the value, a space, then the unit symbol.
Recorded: 46 µA
